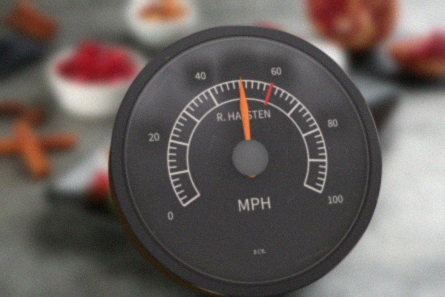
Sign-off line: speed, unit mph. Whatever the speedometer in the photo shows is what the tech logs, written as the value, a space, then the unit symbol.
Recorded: 50 mph
